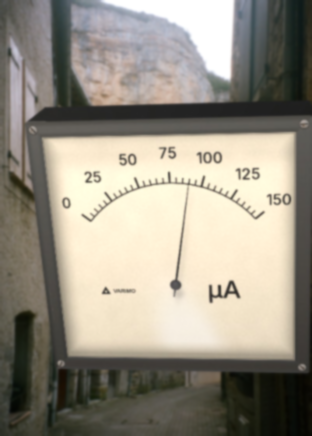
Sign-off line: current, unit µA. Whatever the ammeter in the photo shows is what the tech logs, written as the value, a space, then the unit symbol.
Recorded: 90 µA
